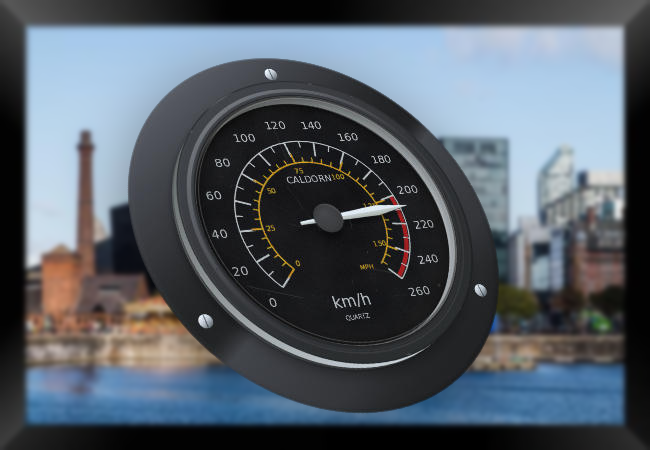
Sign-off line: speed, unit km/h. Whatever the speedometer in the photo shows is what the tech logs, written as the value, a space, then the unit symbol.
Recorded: 210 km/h
